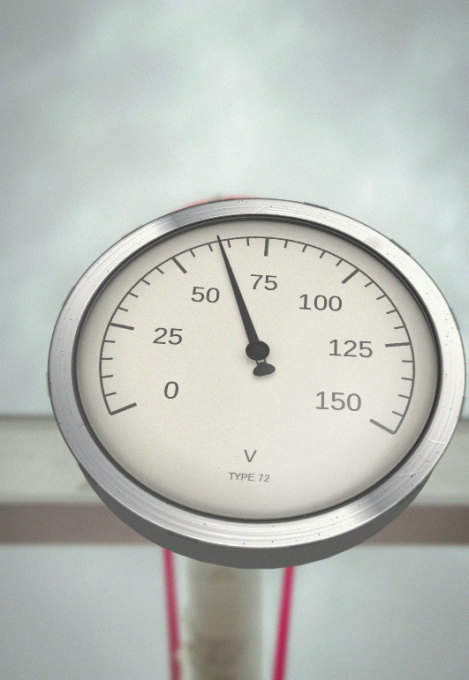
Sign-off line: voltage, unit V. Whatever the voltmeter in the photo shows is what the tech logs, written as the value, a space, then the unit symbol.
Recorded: 62.5 V
